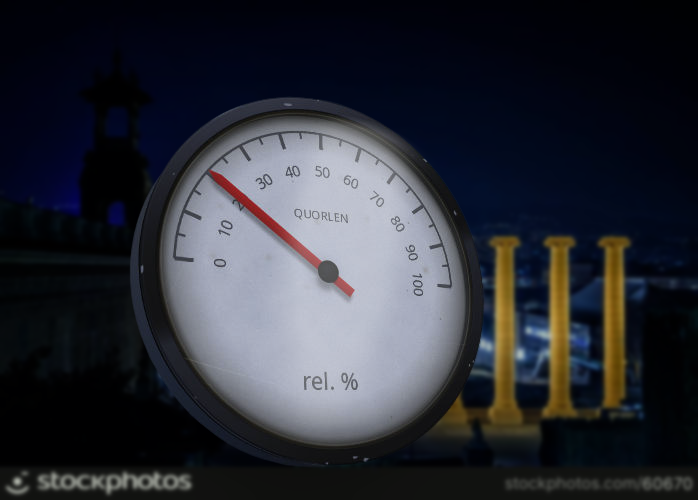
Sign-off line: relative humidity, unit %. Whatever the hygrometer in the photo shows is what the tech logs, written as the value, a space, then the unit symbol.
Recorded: 20 %
